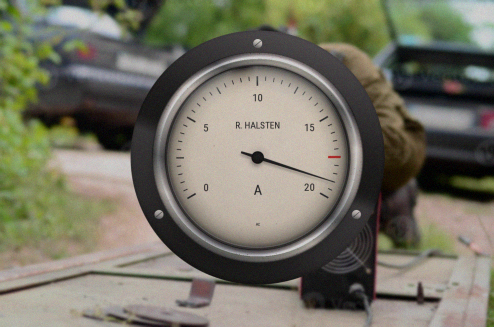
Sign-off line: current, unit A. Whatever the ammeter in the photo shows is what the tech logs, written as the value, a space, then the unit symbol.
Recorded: 19 A
